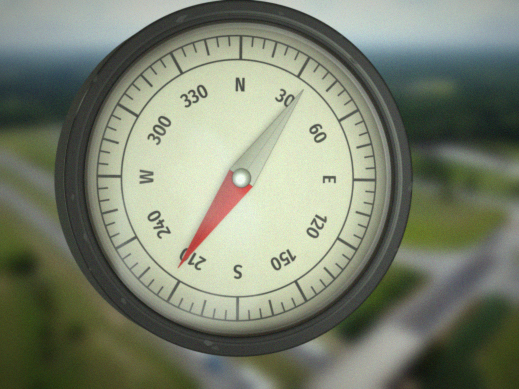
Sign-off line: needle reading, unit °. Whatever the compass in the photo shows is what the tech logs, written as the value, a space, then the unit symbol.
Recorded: 215 °
